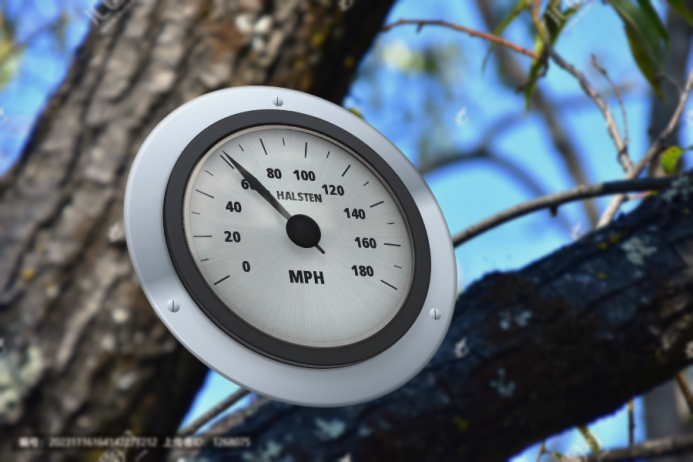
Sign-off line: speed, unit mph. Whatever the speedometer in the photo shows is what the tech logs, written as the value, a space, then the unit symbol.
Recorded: 60 mph
